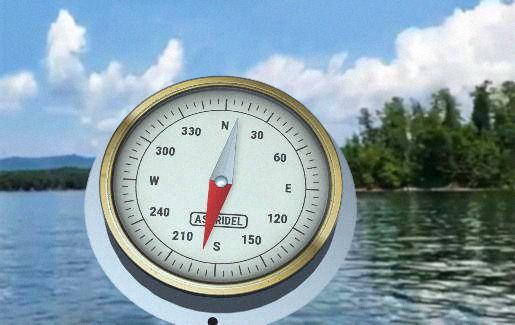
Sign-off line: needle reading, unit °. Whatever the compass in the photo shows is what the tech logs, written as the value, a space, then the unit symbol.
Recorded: 190 °
